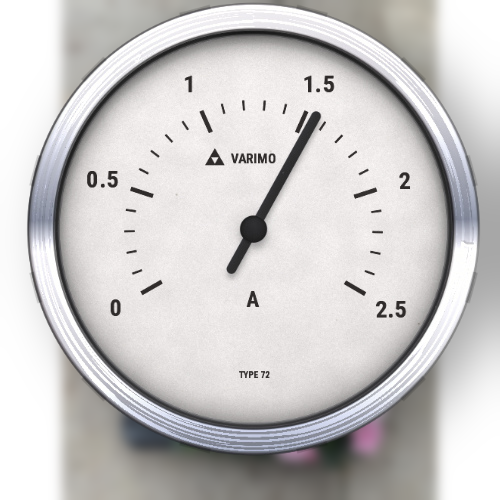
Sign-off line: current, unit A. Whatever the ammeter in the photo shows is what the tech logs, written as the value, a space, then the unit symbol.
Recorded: 1.55 A
